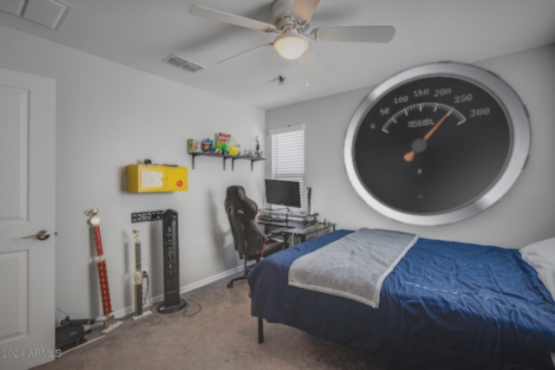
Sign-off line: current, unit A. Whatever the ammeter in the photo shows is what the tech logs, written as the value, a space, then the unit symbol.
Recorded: 250 A
